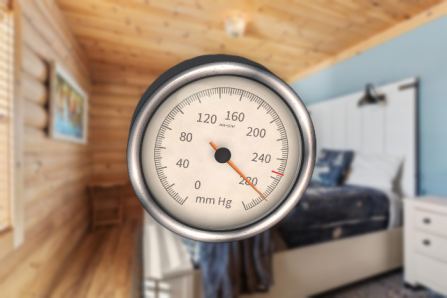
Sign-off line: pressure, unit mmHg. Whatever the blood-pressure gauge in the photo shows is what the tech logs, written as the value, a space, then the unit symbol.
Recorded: 280 mmHg
